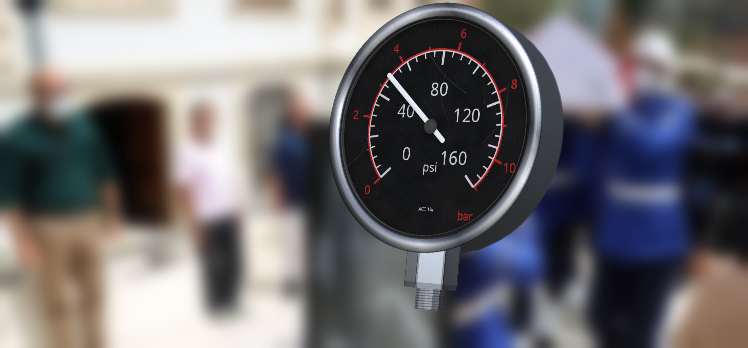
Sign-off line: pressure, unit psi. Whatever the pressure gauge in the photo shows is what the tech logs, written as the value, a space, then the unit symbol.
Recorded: 50 psi
